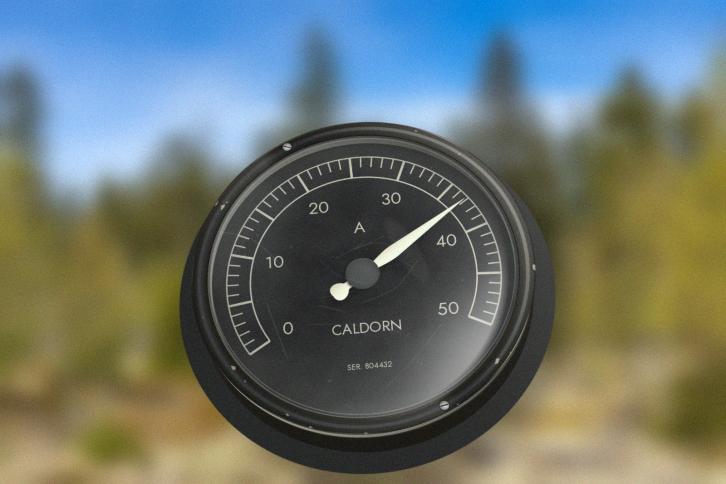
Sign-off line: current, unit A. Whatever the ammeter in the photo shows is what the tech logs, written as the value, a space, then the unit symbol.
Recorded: 37 A
